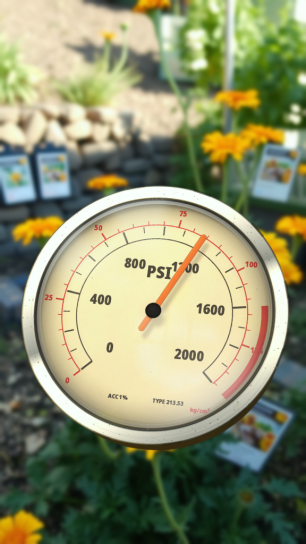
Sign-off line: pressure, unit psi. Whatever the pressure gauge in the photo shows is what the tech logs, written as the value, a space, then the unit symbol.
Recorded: 1200 psi
